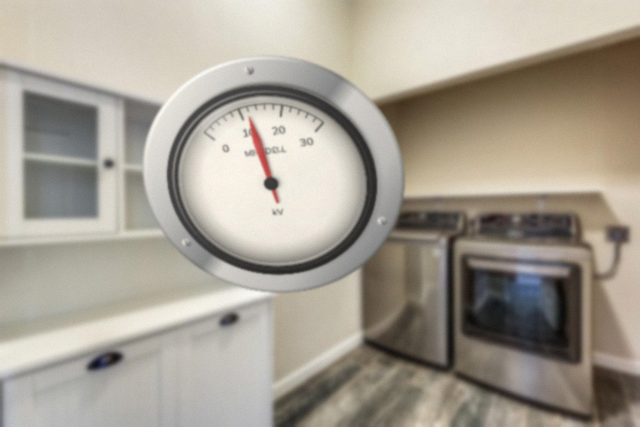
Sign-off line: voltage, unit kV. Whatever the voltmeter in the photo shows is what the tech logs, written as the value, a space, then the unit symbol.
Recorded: 12 kV
